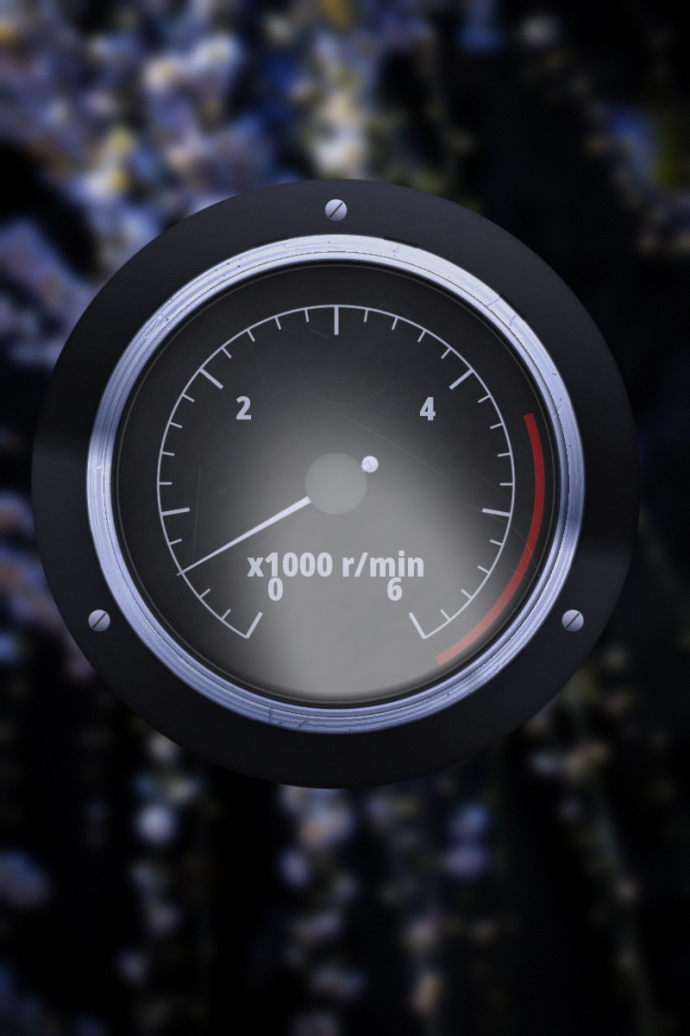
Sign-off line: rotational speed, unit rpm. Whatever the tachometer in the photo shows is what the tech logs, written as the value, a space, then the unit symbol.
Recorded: 600 rpm
